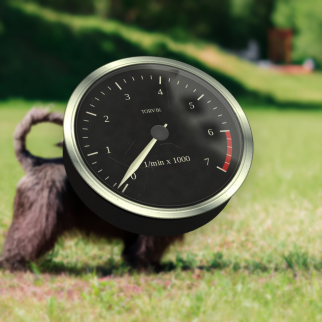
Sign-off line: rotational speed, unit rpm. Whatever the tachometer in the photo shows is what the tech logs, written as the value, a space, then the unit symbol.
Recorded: 100 rpm
